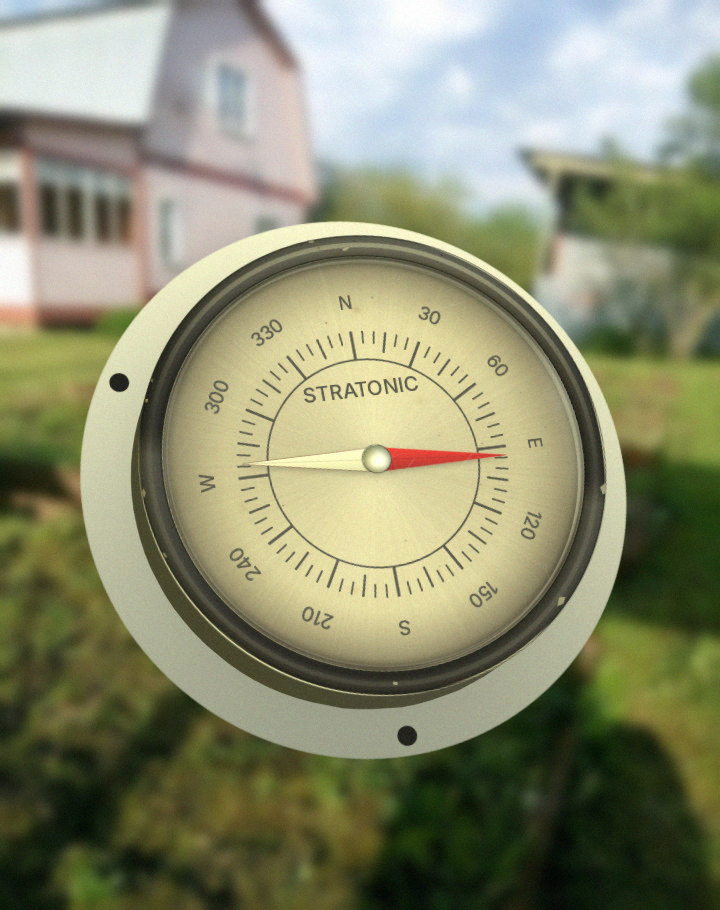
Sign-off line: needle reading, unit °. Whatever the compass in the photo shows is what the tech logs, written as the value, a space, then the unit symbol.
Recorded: 95 °
